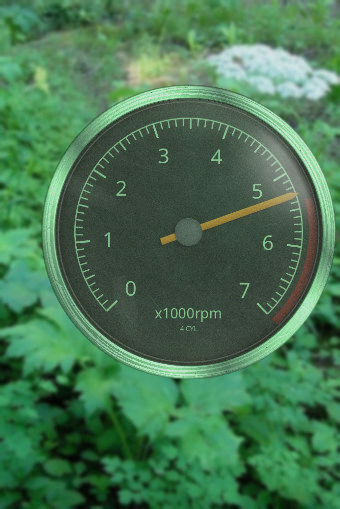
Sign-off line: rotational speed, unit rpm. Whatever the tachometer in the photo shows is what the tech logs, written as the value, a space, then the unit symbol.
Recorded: 5300 rpm
